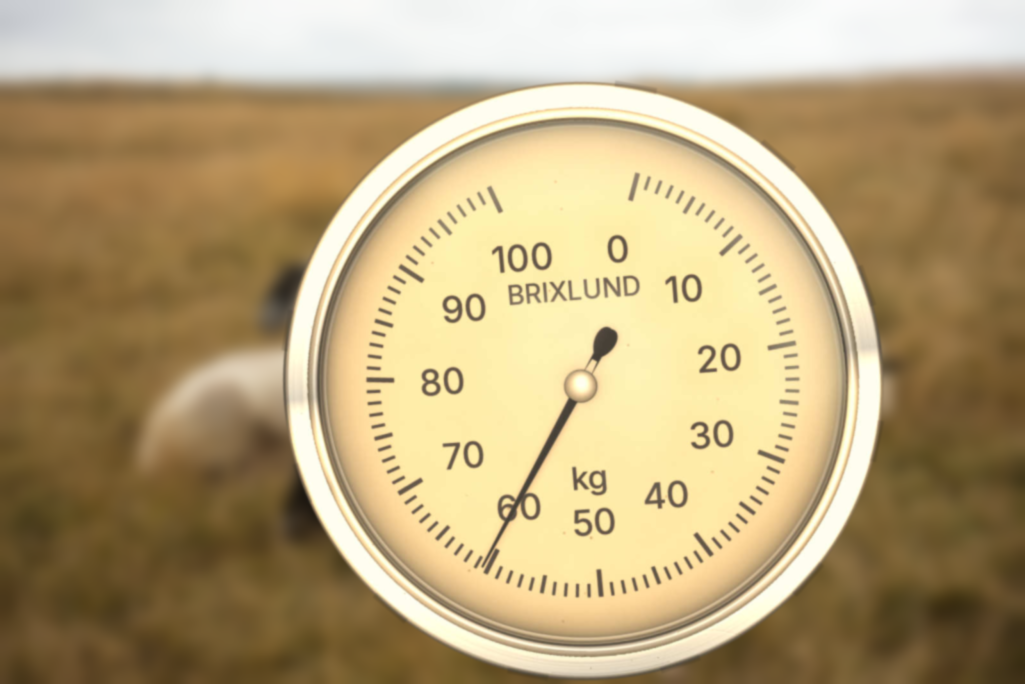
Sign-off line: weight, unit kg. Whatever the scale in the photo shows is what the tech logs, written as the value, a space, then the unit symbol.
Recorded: 60.5 kg
